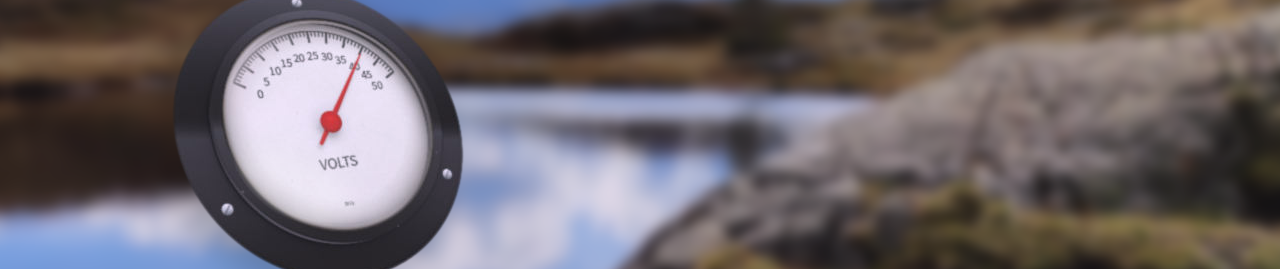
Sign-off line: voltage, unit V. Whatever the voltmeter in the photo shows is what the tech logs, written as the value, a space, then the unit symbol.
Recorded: 40 V
